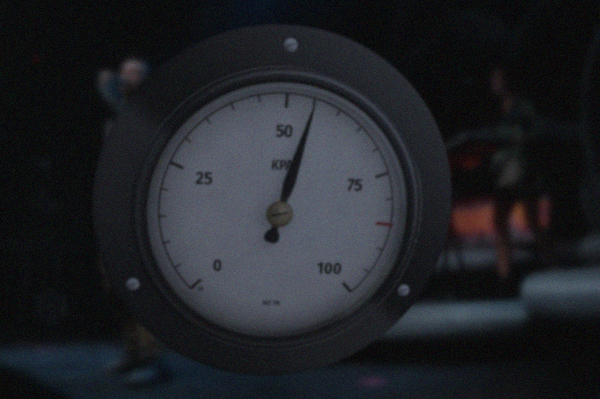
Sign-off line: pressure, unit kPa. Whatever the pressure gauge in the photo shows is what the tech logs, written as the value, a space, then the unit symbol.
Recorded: 55 kPa
